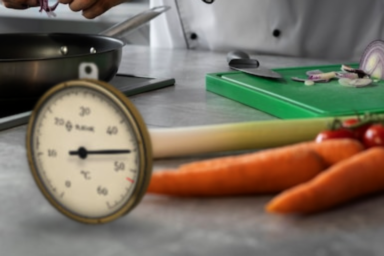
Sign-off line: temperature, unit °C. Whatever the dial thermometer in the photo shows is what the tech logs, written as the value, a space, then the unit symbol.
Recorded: 46 °C
